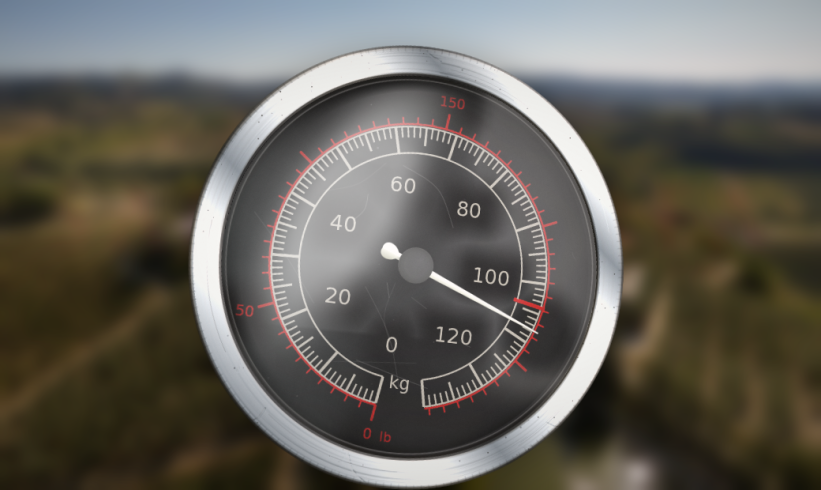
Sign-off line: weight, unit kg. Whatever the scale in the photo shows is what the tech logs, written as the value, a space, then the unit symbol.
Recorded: 108 kg
